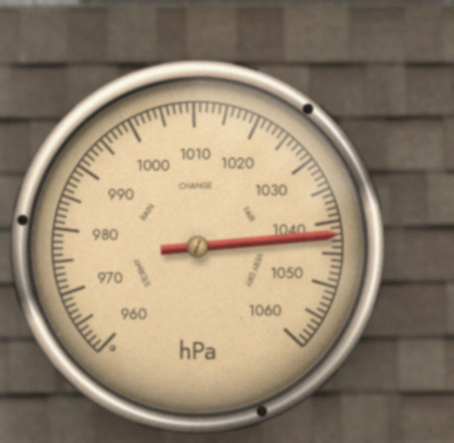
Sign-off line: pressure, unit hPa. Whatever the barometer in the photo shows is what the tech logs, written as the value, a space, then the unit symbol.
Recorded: 1042 hPa
